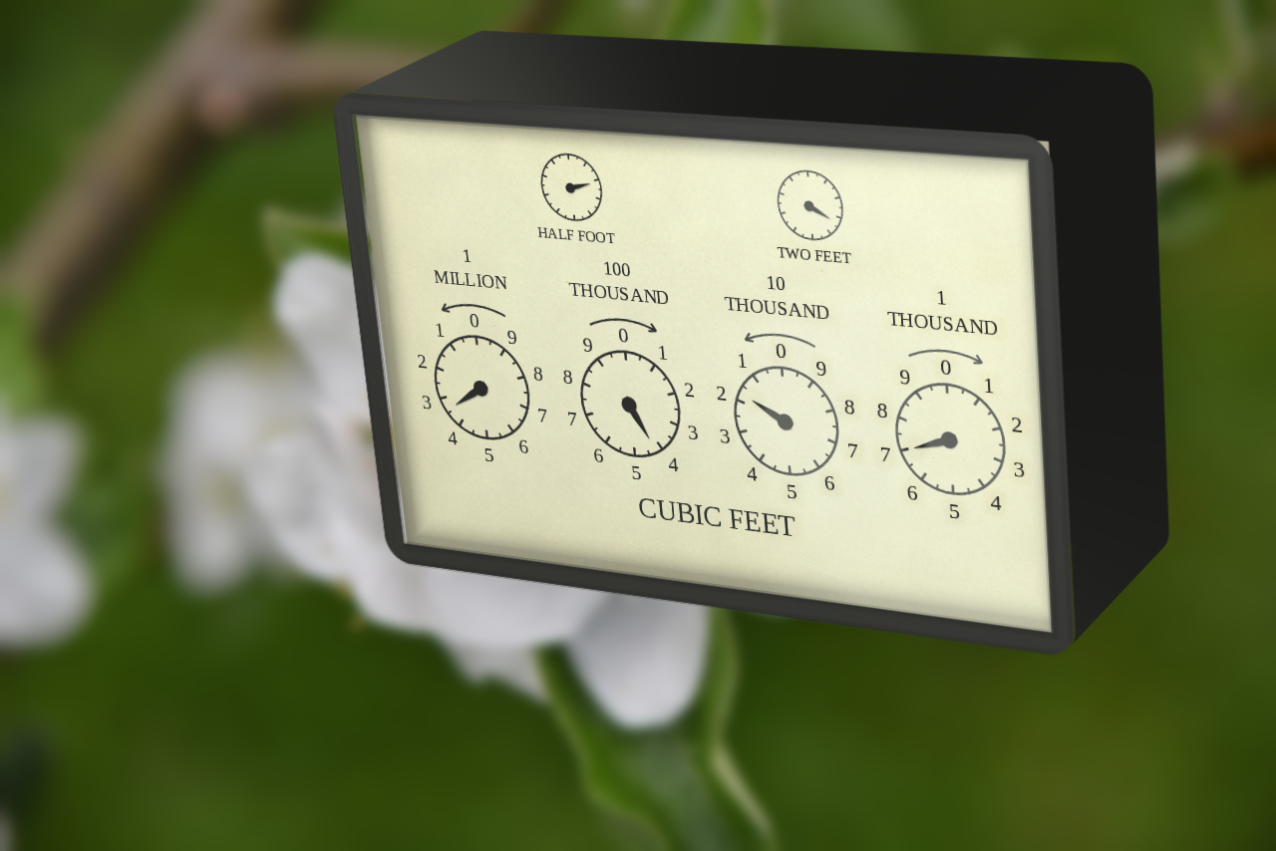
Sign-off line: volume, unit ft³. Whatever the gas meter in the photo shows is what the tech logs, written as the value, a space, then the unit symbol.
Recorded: 341700 ft³
